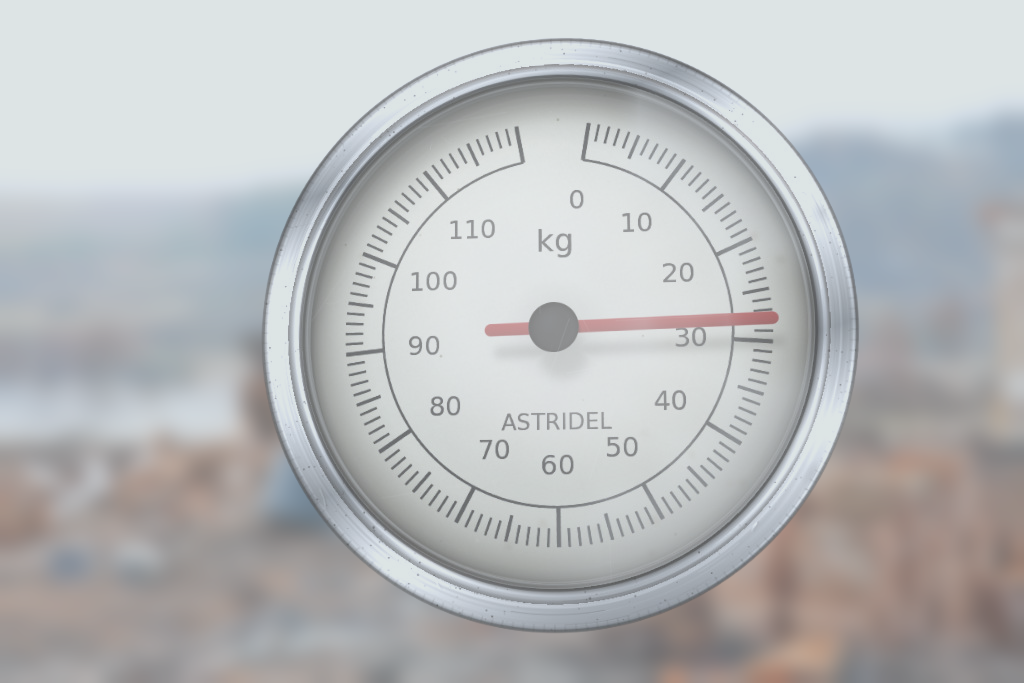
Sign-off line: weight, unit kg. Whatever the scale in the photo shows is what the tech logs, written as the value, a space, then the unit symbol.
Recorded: 28 kg
